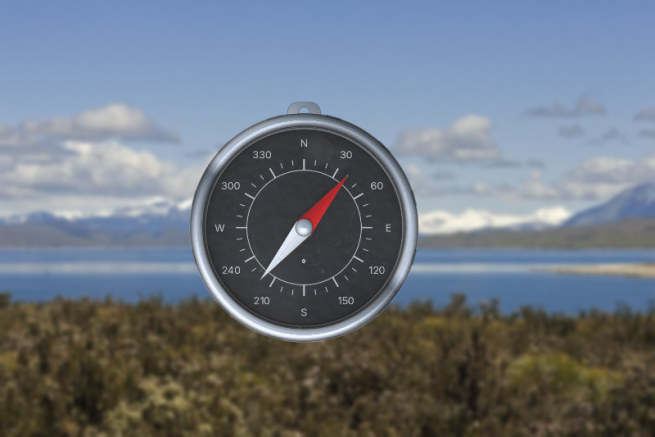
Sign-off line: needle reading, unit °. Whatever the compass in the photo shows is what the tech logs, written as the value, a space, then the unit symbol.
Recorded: 40 °
